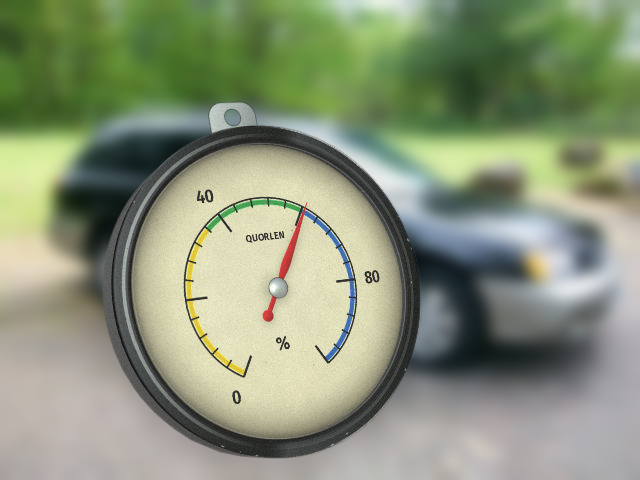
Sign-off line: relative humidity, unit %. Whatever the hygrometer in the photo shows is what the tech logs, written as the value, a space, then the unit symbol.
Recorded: 60 %
